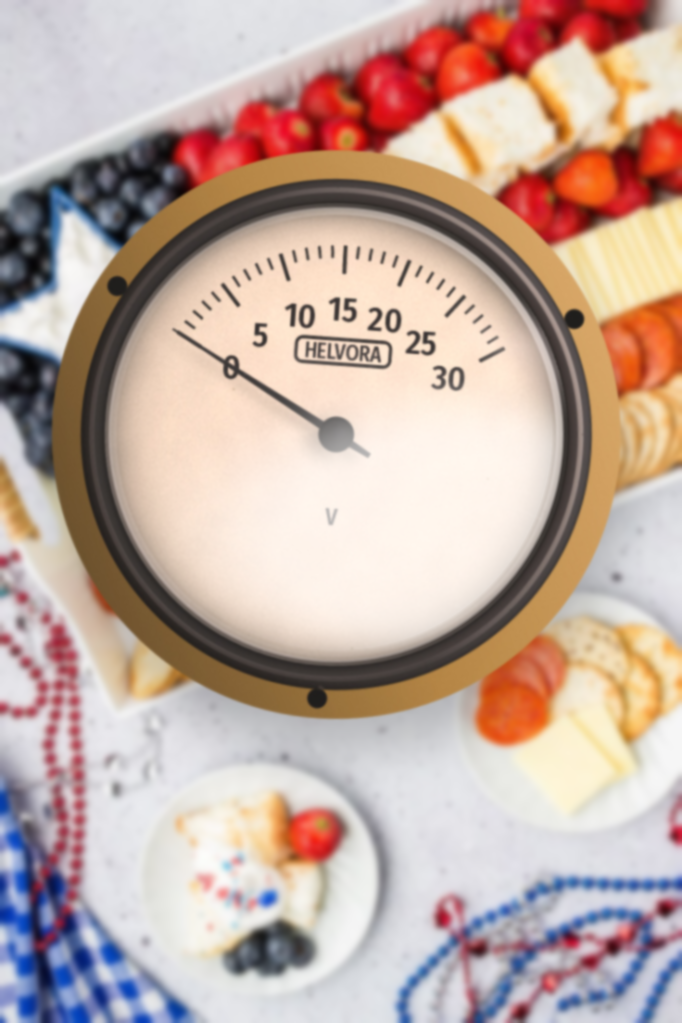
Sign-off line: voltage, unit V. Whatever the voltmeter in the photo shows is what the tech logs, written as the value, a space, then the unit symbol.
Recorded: 0 V
